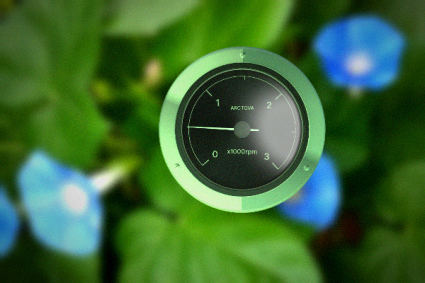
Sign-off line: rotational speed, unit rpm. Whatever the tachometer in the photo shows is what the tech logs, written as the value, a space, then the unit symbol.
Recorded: 500 rpm
